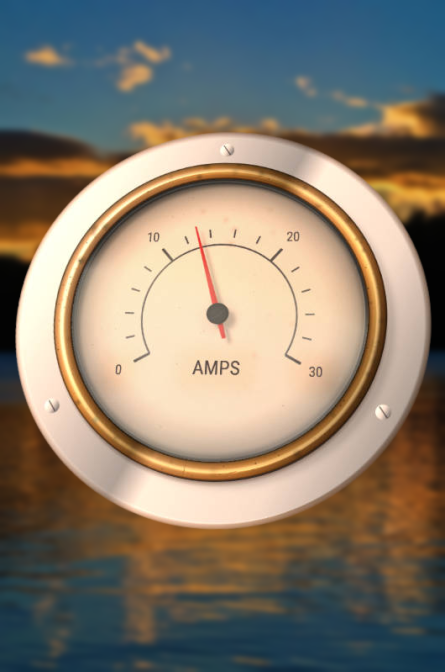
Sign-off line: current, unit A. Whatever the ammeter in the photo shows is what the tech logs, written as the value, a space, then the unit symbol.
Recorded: 13 A
